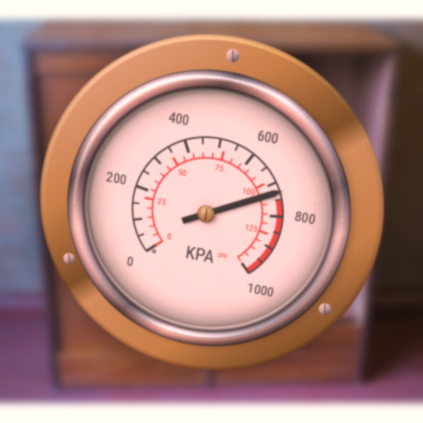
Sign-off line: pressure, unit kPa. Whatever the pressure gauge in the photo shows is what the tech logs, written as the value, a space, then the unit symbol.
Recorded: 725 kPa
